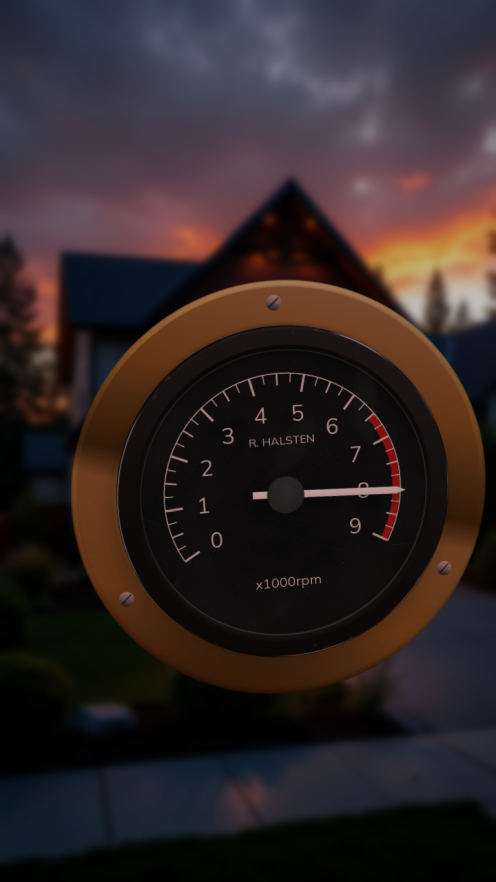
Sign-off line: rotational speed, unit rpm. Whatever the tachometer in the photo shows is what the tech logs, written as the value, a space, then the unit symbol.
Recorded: 8000 rpm
